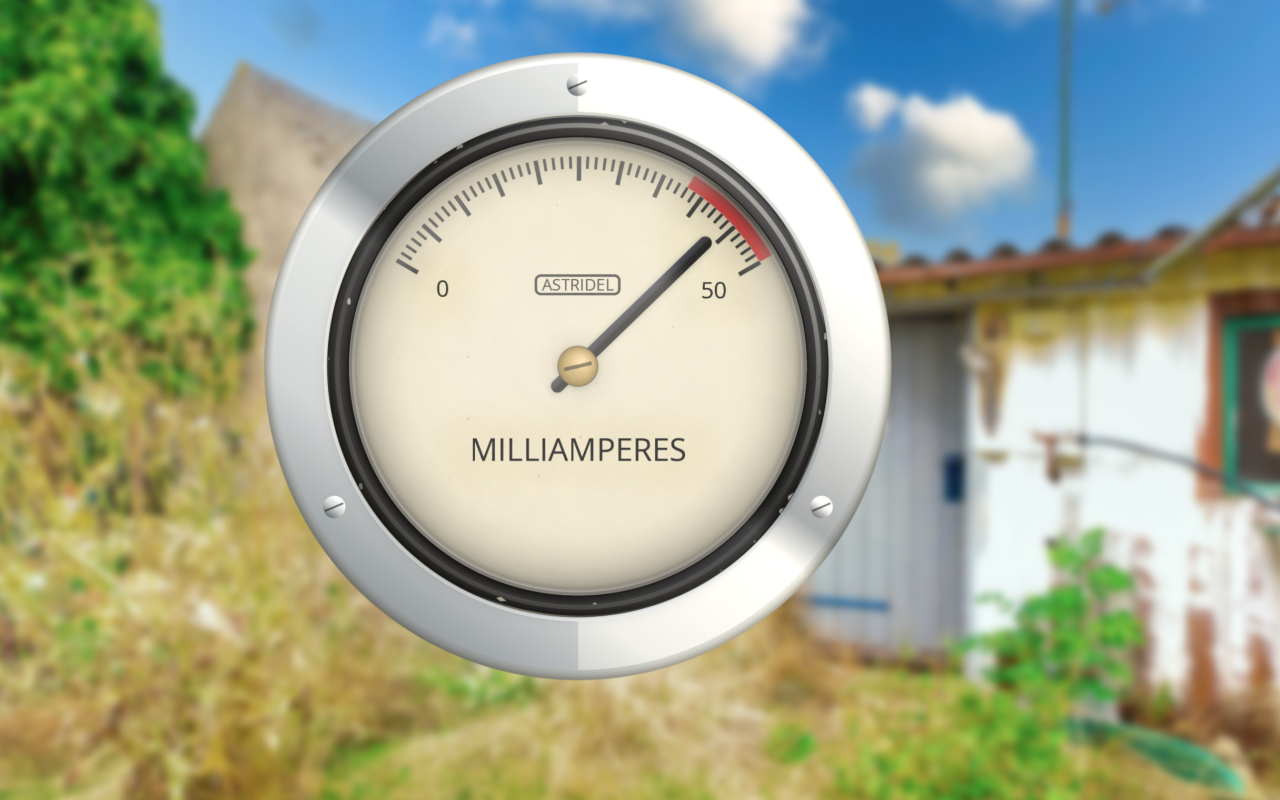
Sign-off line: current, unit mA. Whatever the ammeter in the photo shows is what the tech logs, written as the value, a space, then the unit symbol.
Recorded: 44 mA
